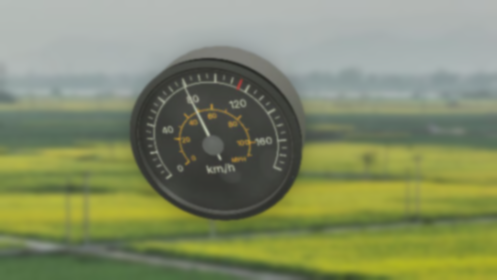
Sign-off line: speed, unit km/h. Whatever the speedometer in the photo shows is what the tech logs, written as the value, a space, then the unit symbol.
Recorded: 80 km/h
